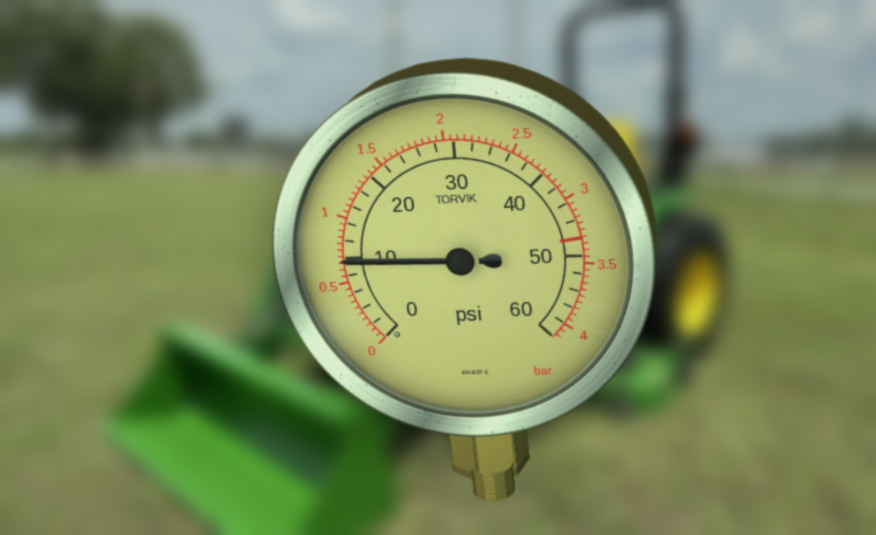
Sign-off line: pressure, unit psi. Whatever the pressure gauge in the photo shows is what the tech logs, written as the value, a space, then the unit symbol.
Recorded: 10 psi
